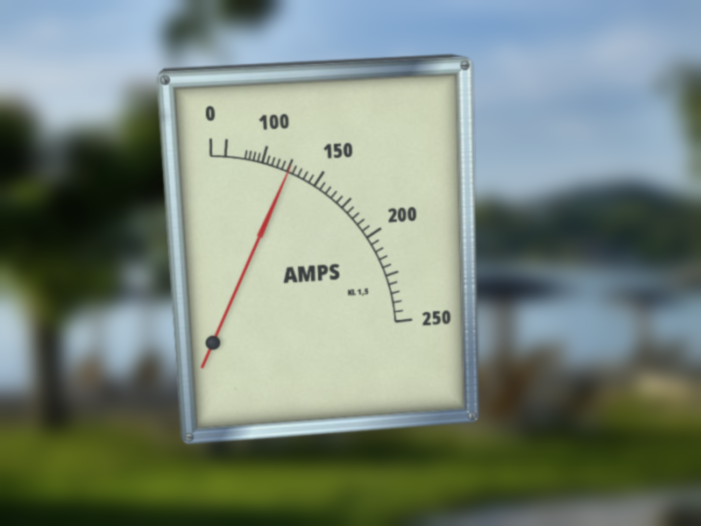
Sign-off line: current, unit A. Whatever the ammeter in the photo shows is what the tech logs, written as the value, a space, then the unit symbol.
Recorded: 125 A
